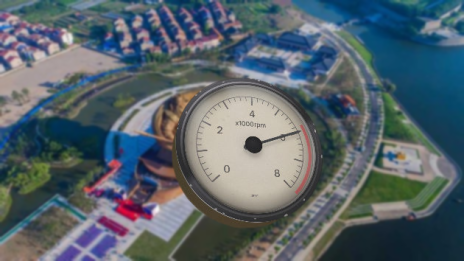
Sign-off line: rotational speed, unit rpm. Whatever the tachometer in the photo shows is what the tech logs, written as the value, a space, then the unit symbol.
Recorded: 6000 rpm
